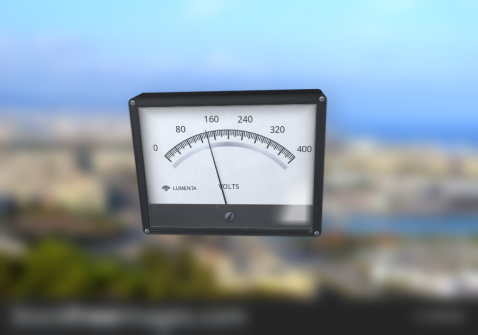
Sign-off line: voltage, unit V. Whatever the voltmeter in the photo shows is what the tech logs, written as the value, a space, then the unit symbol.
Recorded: 140 V
